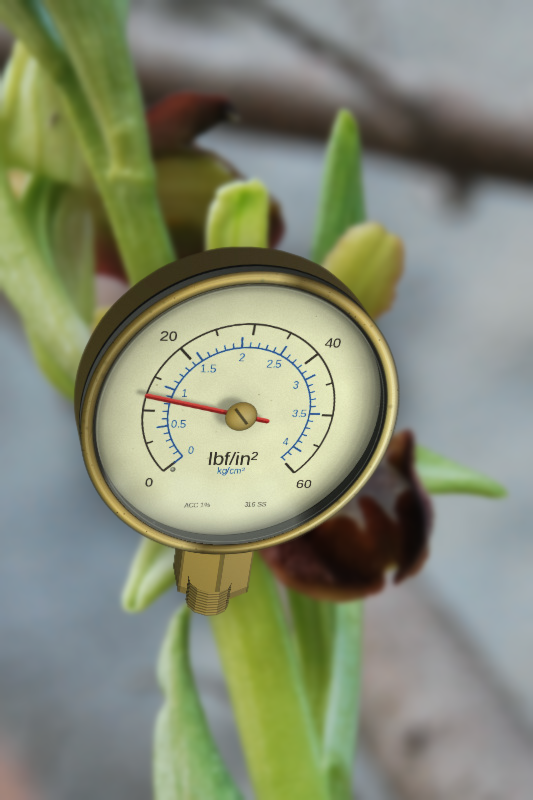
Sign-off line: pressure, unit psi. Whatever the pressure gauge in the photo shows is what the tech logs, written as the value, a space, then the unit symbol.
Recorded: 12.5 psi
